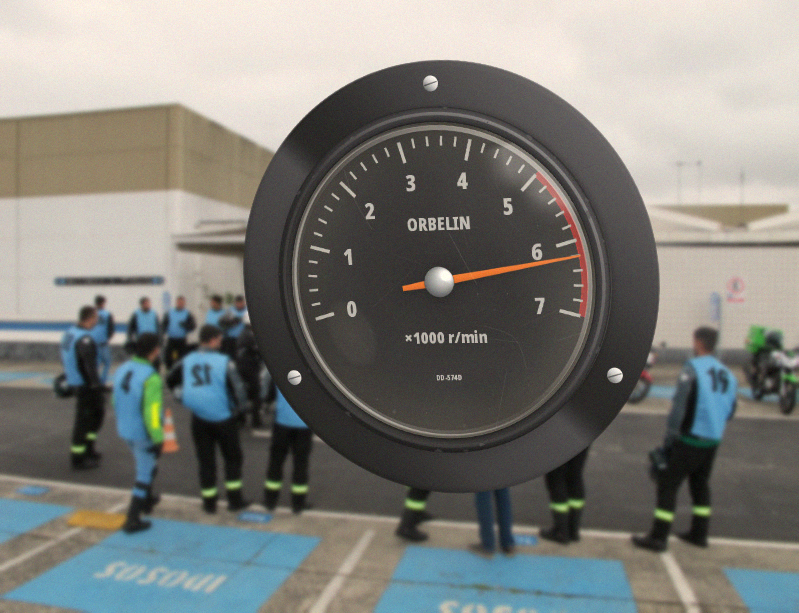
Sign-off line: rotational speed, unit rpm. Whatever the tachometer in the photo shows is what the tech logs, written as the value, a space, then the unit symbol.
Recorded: 6200 rpm
